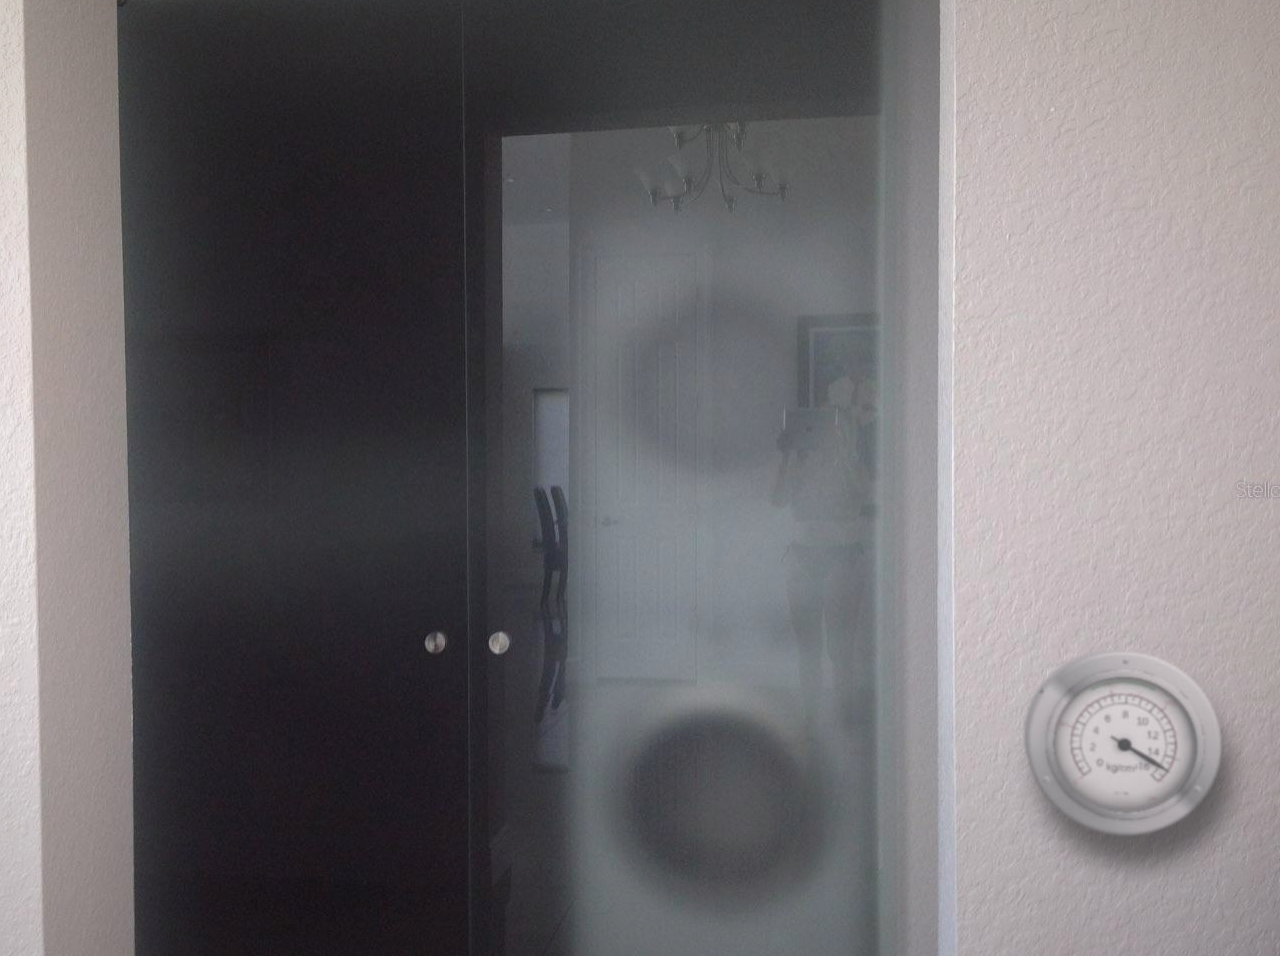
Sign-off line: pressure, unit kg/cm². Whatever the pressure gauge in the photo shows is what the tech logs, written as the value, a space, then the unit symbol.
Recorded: 15 kg/cm²
